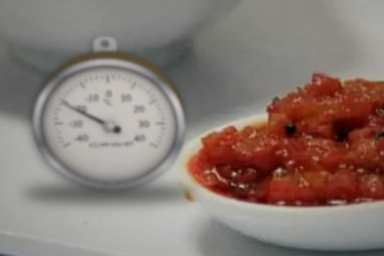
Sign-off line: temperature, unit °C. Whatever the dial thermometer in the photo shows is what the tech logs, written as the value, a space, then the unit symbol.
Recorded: -20 °C
